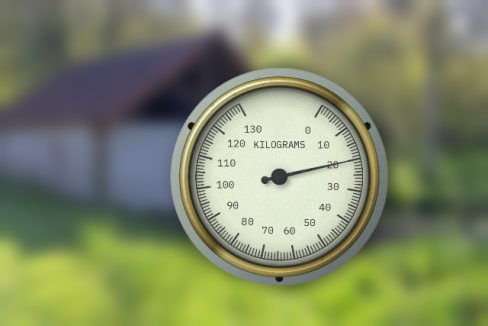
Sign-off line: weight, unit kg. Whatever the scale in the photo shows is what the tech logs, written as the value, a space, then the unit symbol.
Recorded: 20 kg
